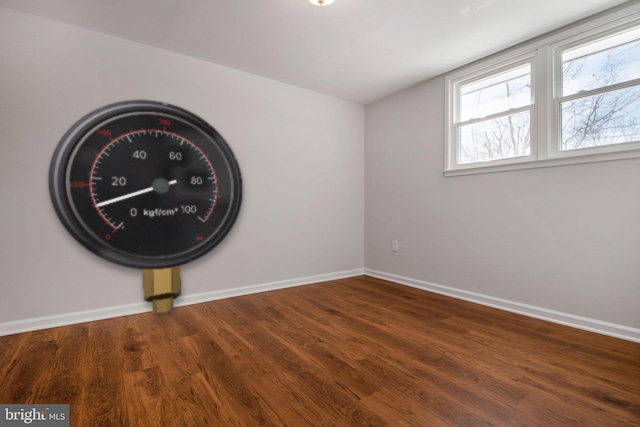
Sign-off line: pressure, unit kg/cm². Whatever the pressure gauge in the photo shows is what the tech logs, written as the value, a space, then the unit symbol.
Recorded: 10 kg/cm²
